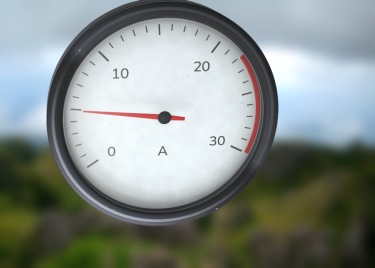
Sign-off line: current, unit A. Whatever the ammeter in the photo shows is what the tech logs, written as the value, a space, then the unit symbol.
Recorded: 5 A
